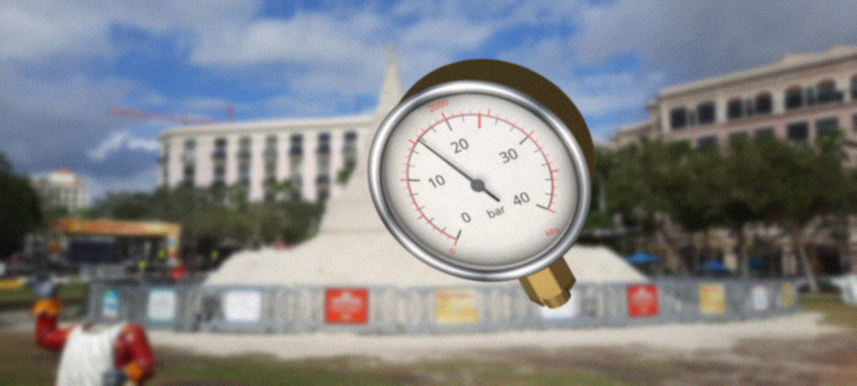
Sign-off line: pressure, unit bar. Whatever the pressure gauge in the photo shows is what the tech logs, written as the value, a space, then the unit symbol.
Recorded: 16 bar
